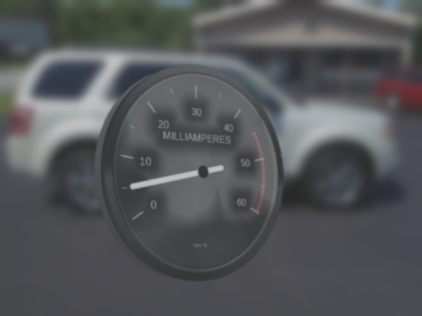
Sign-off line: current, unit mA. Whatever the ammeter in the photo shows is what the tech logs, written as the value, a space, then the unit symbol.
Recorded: 5 mA
